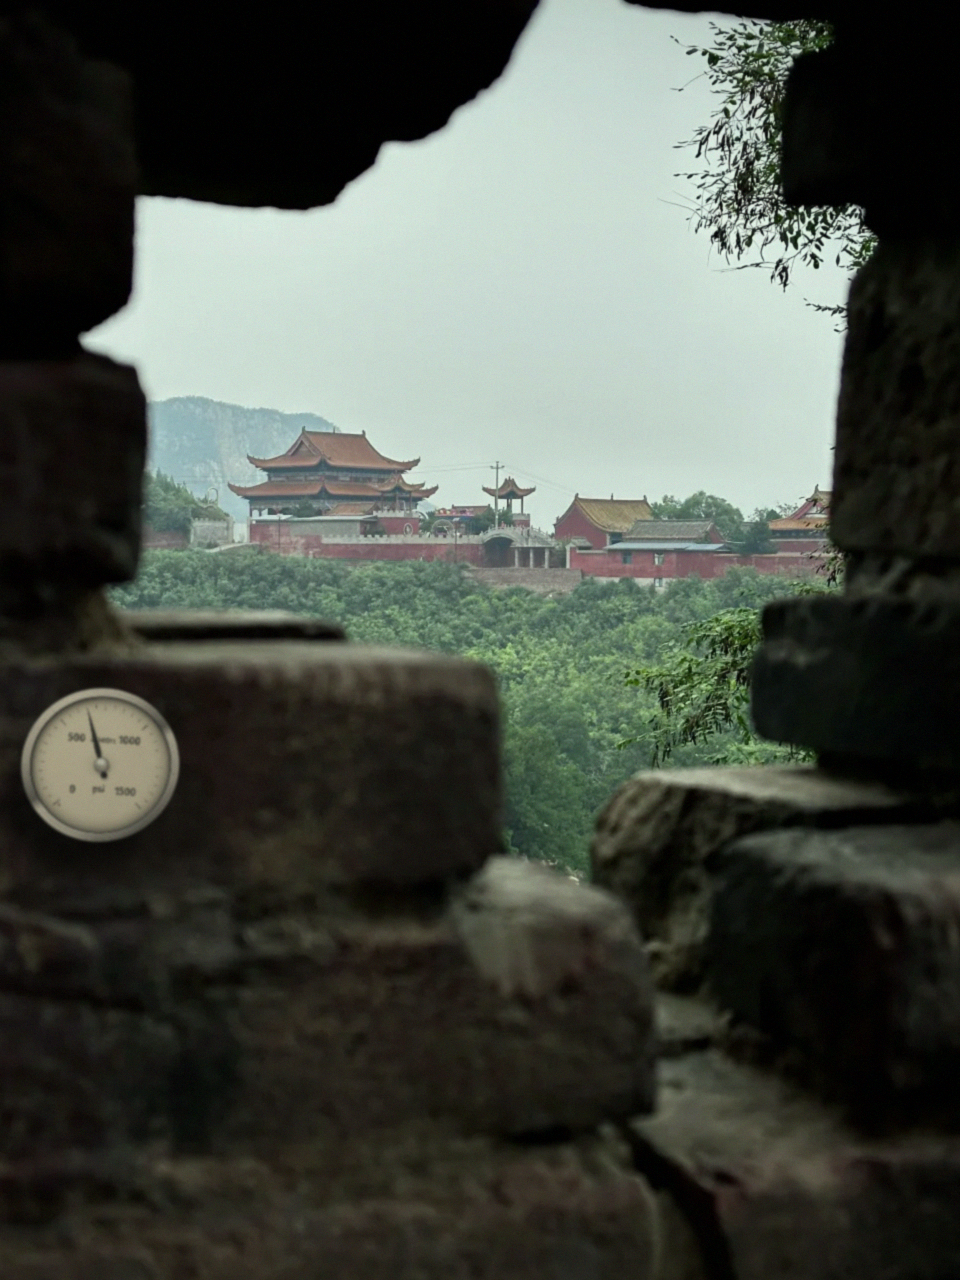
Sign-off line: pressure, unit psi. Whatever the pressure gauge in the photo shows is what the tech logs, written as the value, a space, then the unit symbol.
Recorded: 650 psi
